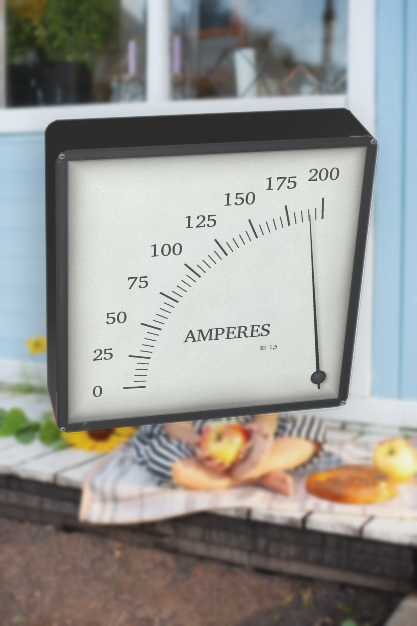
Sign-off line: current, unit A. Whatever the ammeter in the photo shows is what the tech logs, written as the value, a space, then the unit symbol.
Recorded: 190 A
